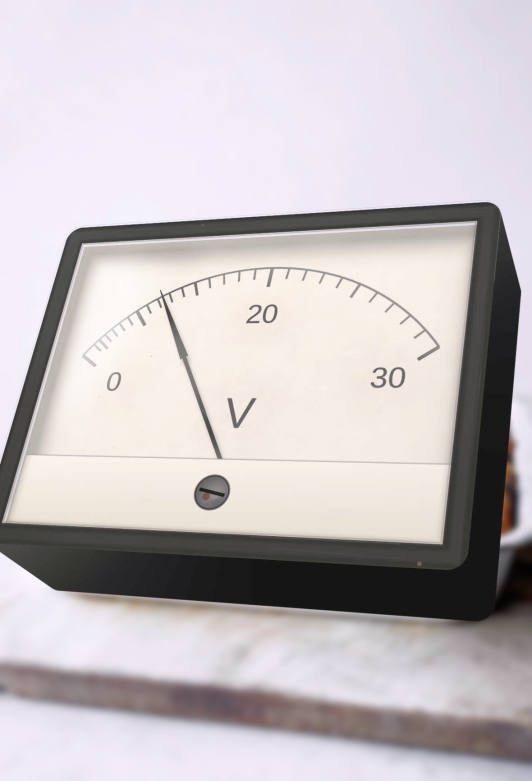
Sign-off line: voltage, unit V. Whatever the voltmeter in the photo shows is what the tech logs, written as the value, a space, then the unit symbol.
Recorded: 12.5 V
